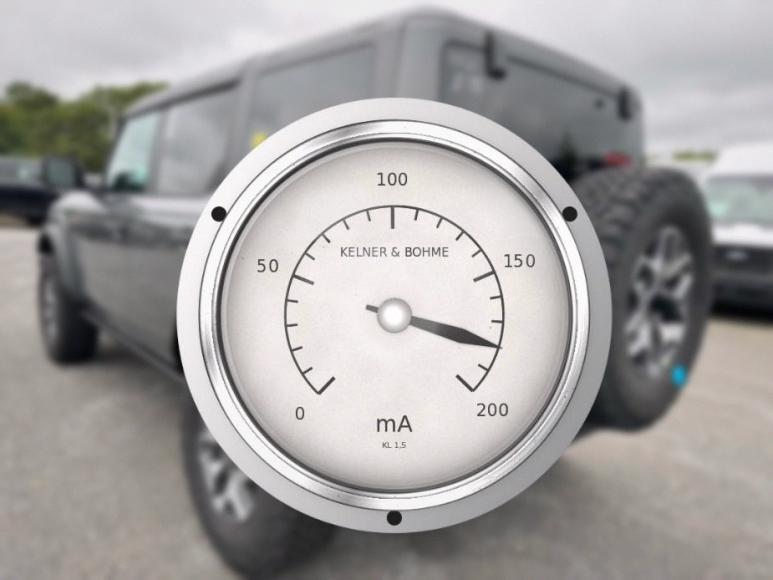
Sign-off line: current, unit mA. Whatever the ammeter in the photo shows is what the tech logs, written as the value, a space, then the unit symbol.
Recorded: 180 mA
